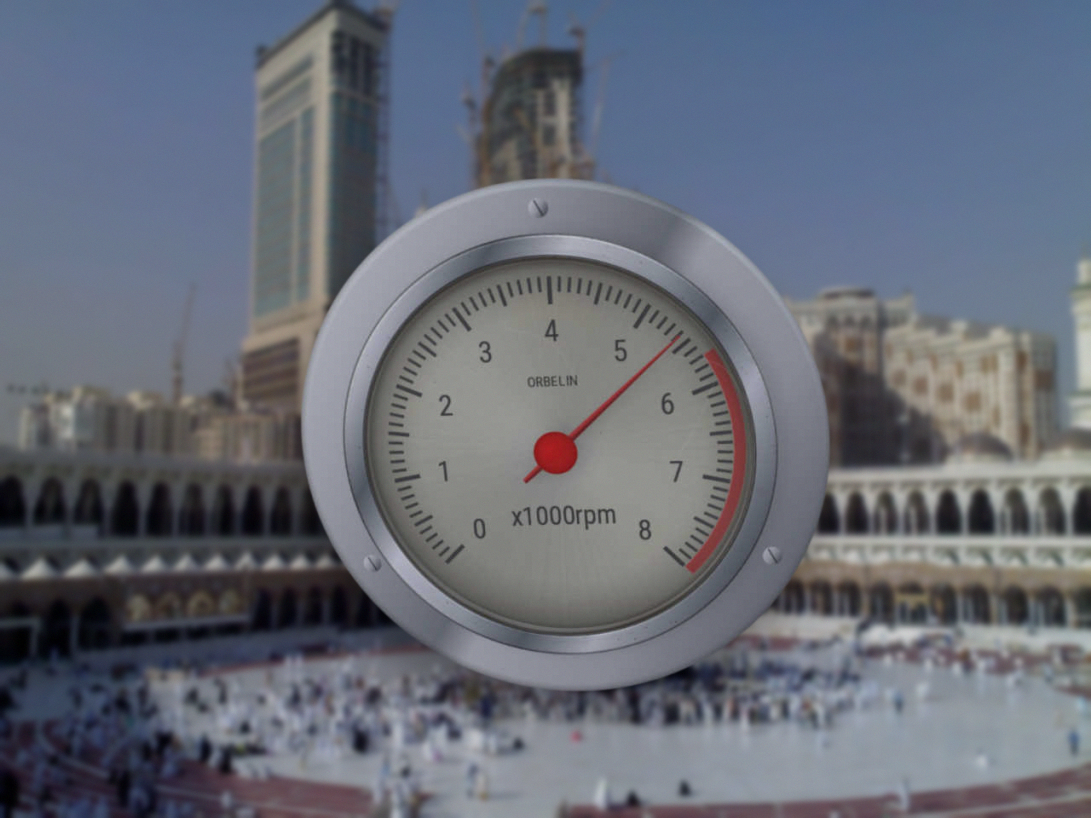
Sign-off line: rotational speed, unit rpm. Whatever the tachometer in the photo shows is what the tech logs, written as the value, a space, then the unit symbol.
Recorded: 5400 rpm
